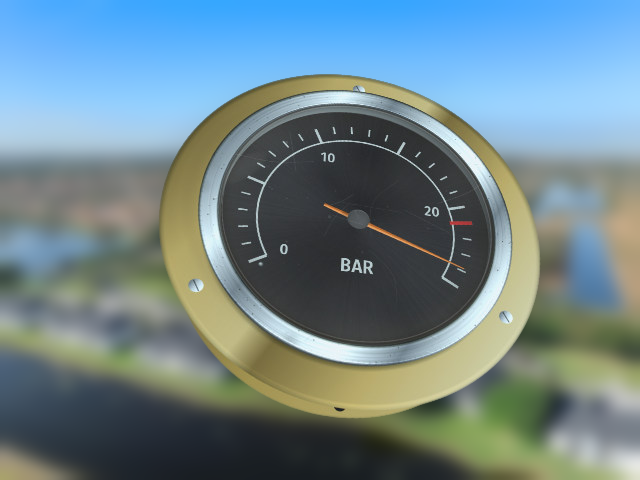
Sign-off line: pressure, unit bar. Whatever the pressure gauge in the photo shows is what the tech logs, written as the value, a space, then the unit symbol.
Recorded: 24 bar
